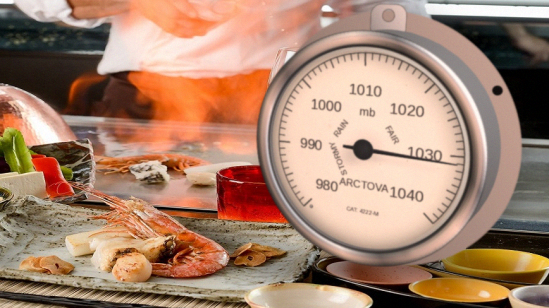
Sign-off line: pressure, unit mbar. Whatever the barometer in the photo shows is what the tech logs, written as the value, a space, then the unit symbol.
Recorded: 1031 mbar
